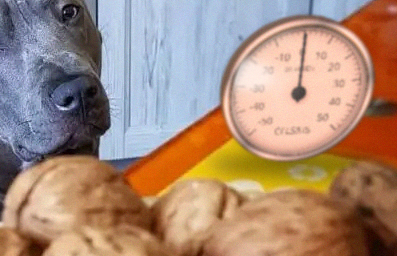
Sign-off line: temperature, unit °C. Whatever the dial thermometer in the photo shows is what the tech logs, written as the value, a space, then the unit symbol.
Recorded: 0 °C
